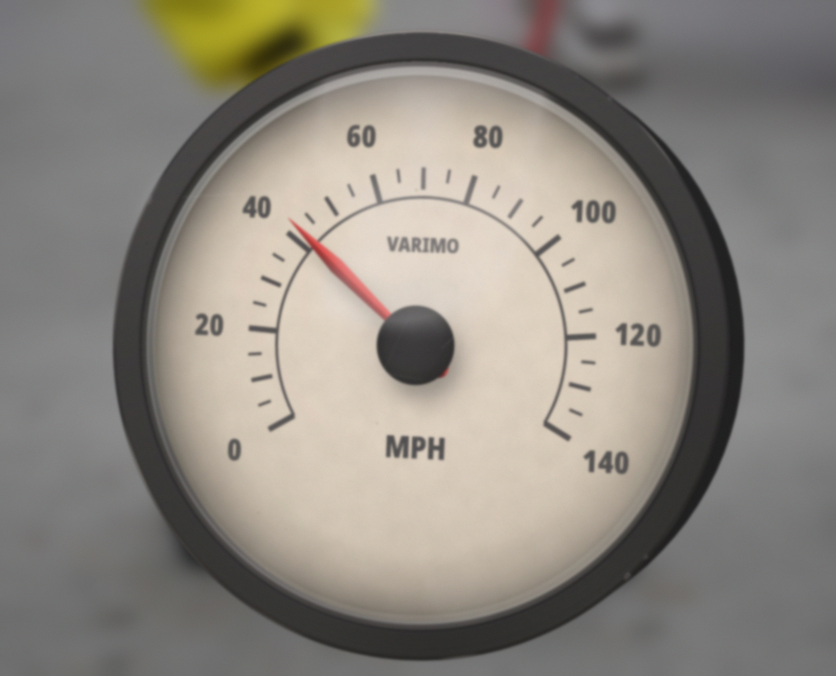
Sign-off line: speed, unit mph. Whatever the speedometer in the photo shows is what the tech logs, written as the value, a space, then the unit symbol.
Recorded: 42.5 mph
